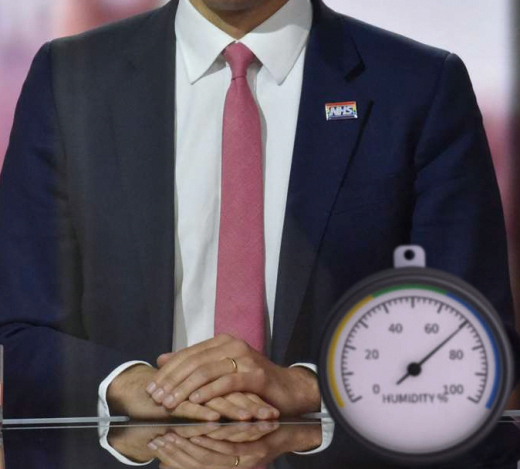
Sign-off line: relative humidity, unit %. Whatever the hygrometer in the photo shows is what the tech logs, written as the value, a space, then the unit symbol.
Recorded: 70 %
